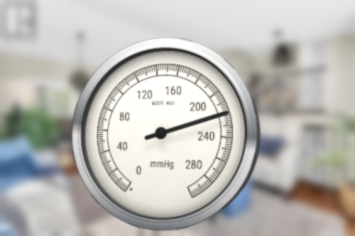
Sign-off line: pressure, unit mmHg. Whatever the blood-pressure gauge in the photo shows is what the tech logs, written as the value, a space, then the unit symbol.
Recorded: 220 mmHg
